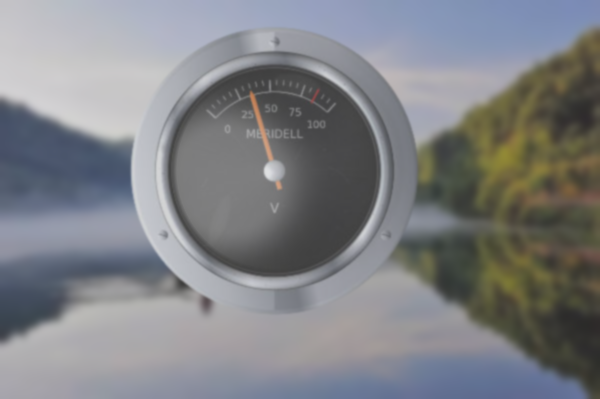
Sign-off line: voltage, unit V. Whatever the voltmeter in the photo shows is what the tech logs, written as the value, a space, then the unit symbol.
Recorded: 35 V
